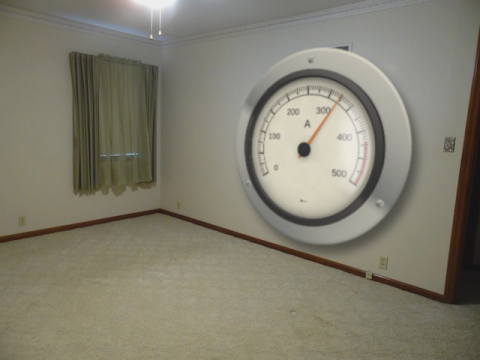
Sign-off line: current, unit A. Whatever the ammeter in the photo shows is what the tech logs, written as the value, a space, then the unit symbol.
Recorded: 325 A
